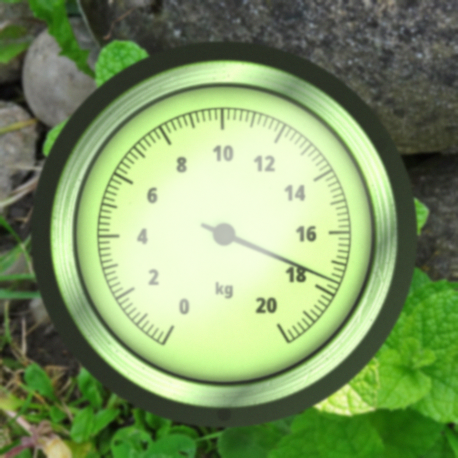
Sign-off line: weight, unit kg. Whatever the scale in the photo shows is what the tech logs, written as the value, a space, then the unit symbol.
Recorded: 17.6 kg
